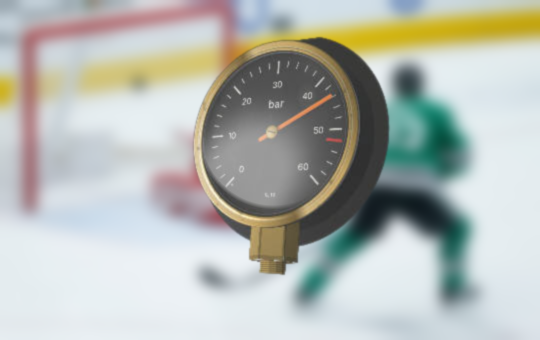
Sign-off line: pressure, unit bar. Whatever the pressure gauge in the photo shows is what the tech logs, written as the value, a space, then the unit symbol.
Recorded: 44 bar
